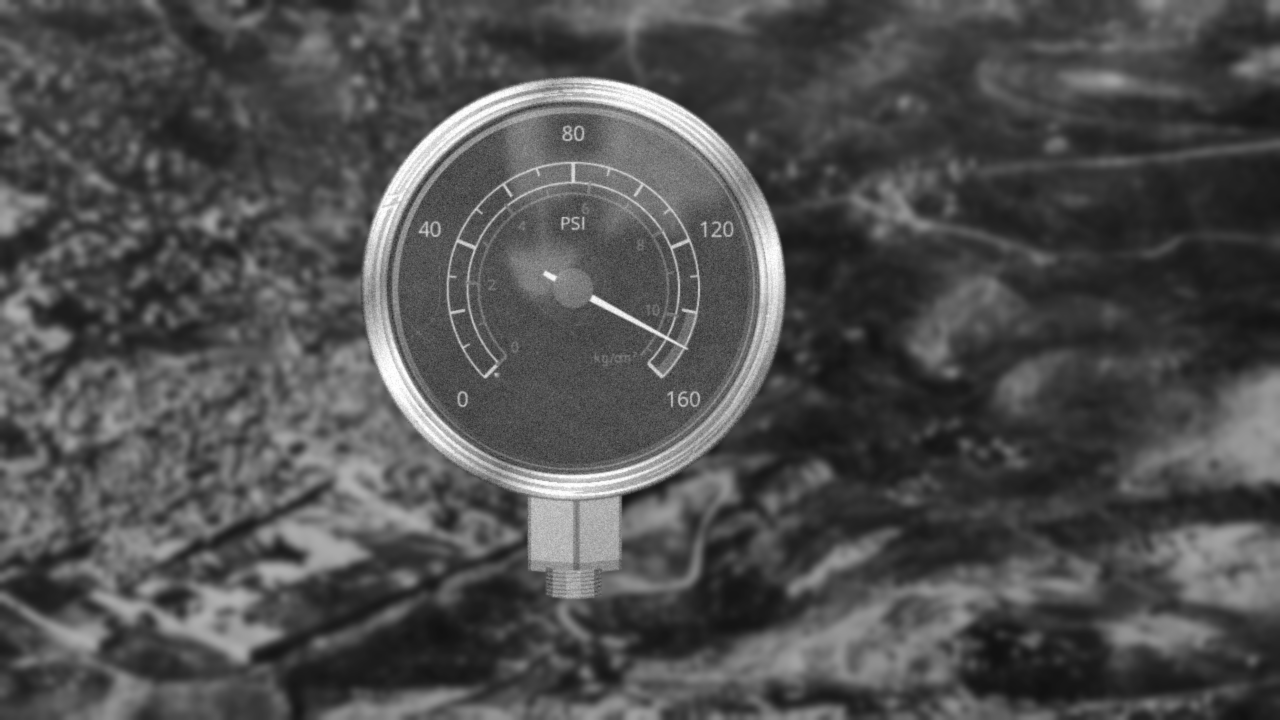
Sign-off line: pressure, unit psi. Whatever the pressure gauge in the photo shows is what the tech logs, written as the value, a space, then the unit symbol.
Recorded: 150 psi
